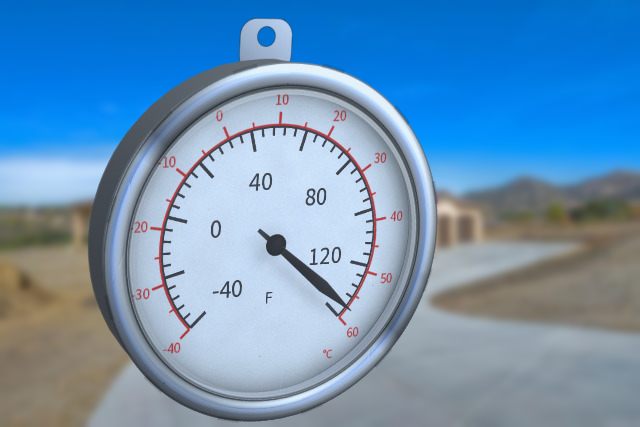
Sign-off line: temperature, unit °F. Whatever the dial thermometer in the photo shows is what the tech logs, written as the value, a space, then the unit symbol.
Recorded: 136 °F
